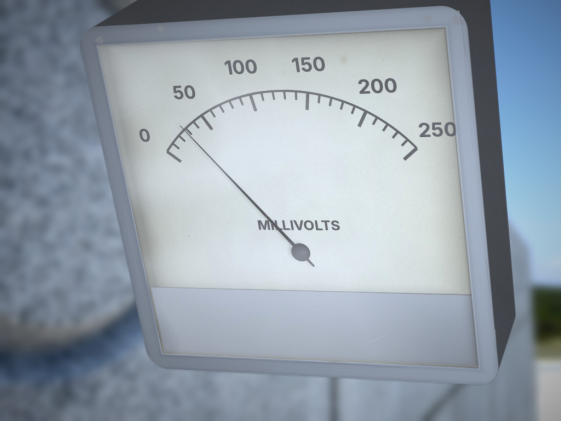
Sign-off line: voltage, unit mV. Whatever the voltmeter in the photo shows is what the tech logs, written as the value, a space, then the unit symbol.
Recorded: 30 mV
